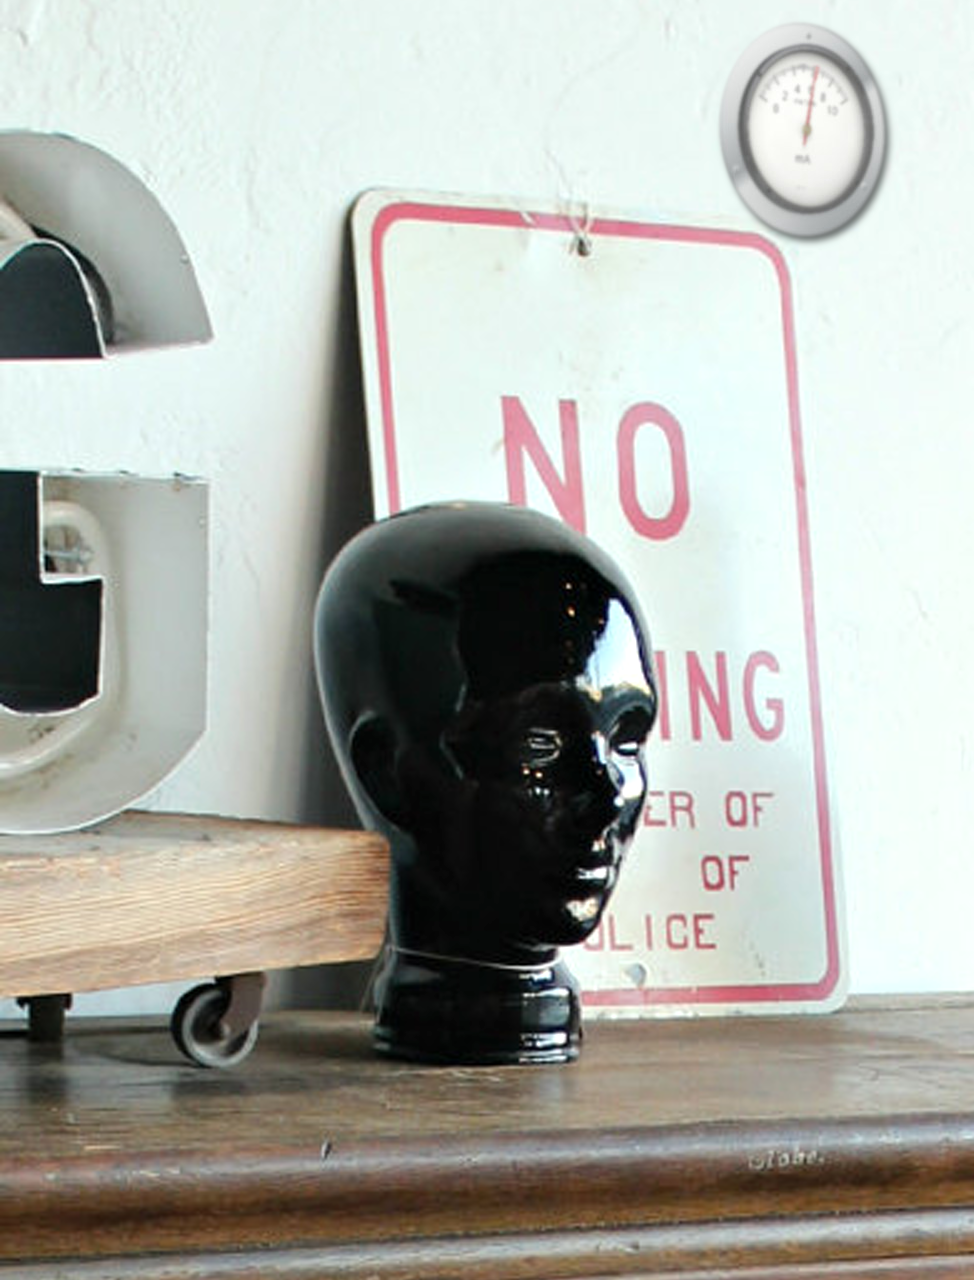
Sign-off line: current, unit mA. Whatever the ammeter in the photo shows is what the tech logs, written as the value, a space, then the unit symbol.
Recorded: 6 mA
